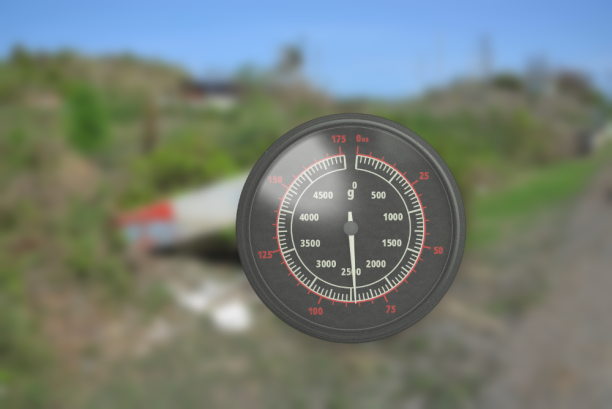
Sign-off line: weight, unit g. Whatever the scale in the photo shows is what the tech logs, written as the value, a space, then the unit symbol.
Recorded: 2450 g
